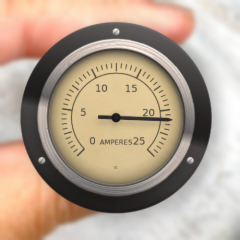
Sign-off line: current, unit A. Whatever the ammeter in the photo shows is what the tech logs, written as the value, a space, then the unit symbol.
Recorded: 21 A
